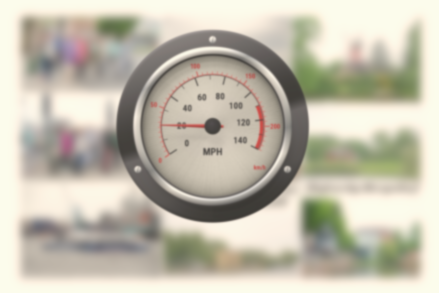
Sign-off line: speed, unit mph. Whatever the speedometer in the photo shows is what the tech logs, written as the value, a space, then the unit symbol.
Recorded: 20 mph
